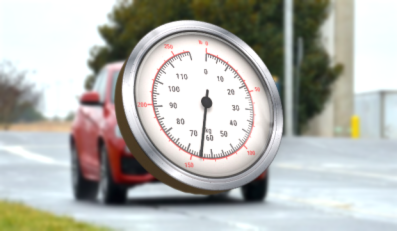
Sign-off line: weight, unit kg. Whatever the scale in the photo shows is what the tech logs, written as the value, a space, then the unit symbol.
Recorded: 65 kg
